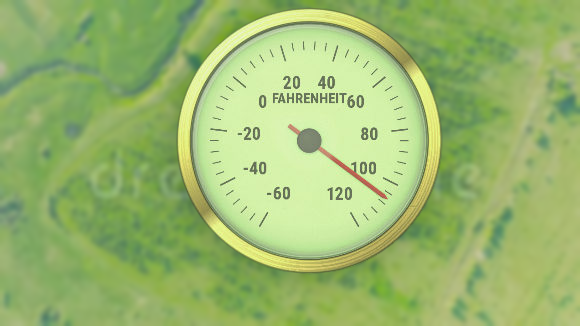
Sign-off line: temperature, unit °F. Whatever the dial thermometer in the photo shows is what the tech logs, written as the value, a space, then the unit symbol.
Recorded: 106 °F
